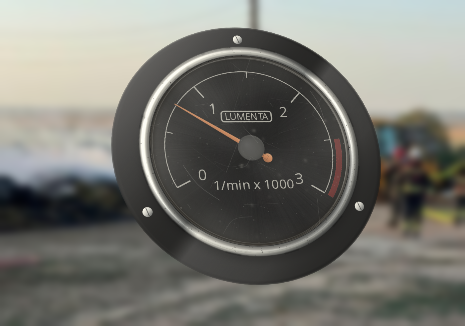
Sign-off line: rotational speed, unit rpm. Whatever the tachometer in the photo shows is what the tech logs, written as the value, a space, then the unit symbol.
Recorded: 750 rpm
